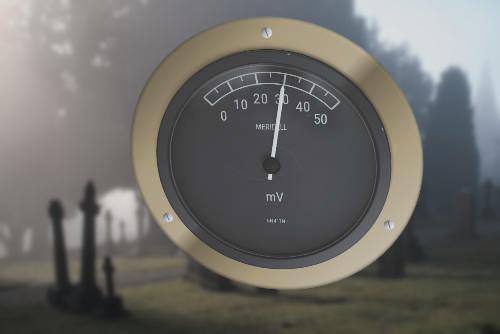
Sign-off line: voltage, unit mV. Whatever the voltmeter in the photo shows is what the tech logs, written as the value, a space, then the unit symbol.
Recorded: 30 mV
